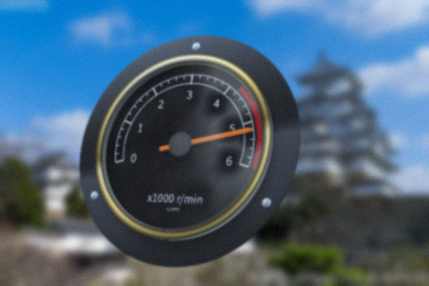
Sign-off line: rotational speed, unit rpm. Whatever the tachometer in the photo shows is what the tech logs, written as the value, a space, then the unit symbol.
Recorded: 5200 rpm
